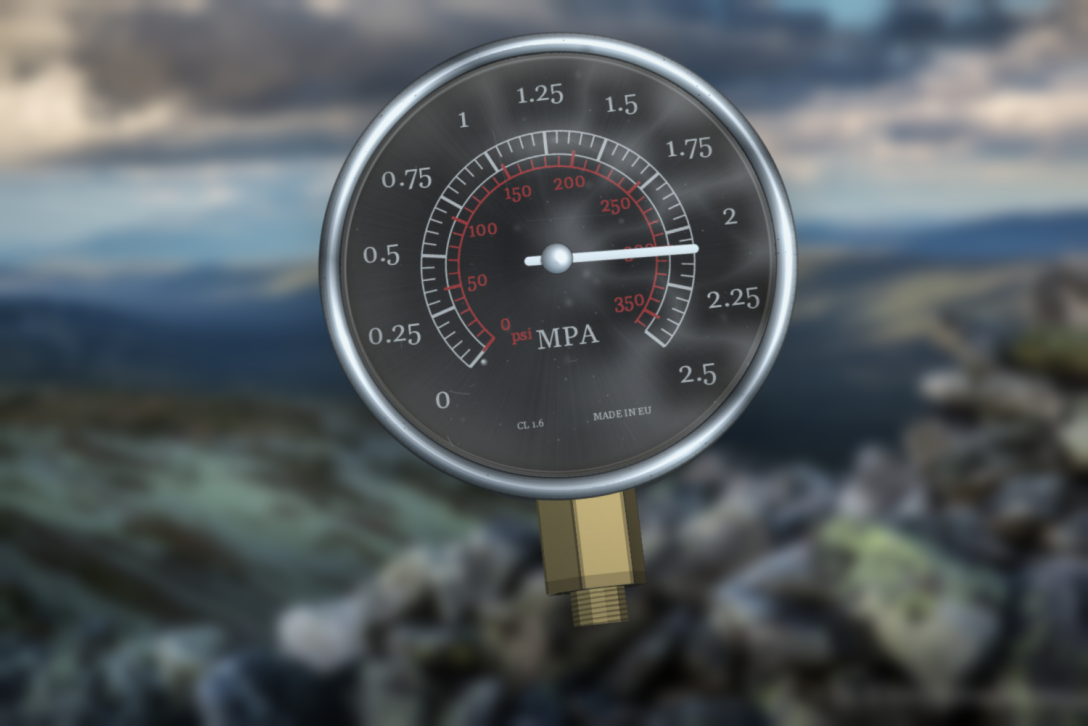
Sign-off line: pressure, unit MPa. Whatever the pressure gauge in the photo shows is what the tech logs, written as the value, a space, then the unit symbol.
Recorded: 2.1 MPa
